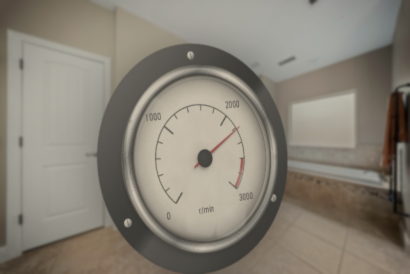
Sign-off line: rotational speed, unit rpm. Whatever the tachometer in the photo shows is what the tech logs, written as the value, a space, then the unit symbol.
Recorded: 2200 rpm
